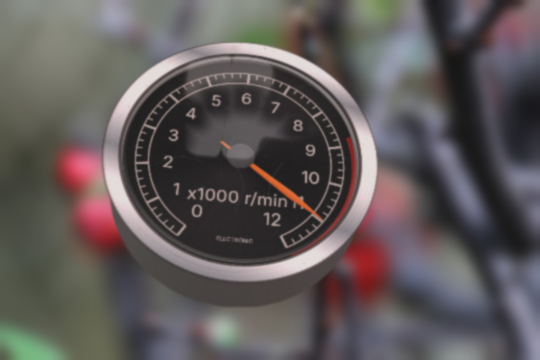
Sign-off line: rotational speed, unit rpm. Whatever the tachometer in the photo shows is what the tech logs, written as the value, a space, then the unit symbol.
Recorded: 11000 rpm
